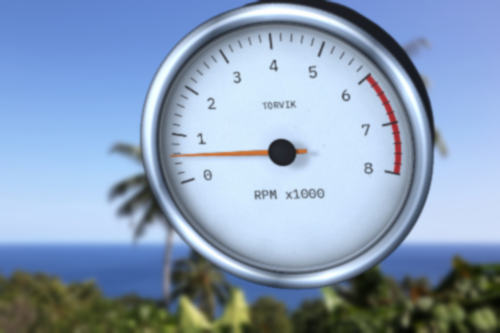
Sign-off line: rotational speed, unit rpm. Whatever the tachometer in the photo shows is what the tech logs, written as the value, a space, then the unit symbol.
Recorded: 600 rpm
